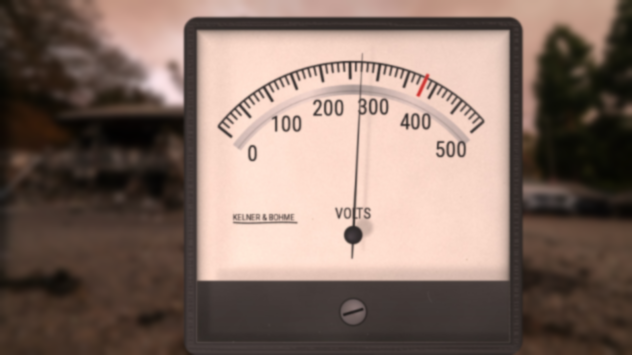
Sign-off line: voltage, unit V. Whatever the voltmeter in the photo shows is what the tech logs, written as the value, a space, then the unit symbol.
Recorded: 270 V
